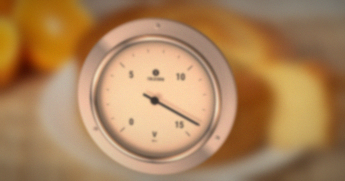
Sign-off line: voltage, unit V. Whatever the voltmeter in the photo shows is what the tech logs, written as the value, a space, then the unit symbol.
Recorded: 14 V
